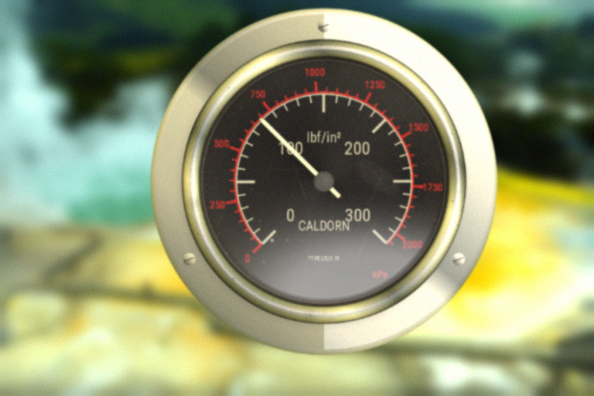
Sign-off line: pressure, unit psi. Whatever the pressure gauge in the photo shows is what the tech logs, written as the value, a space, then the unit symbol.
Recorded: 100 psi
